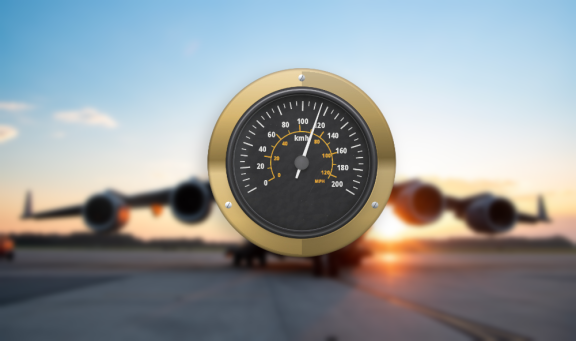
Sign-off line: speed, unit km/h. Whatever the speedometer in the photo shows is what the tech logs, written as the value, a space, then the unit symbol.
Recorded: 115 km/h
